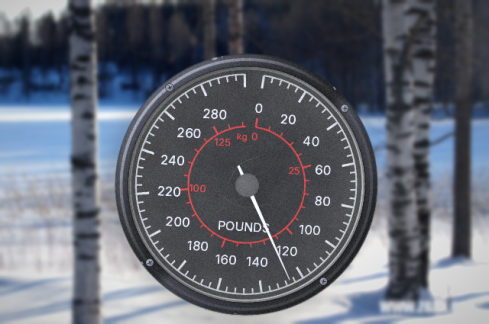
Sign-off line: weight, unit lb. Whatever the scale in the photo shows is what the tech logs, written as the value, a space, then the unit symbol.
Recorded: 126 lb
